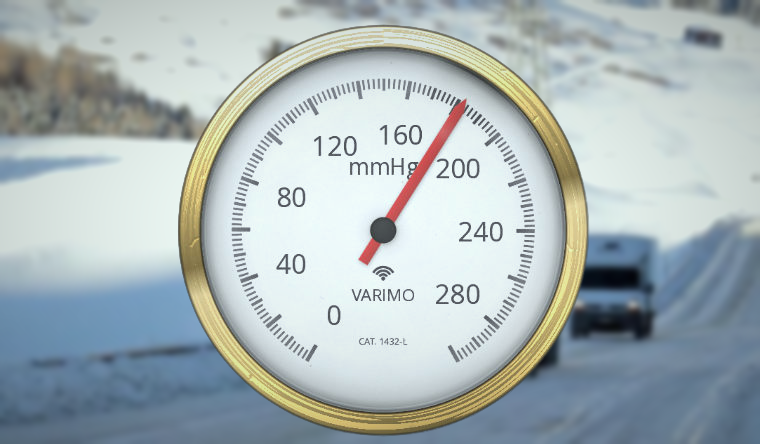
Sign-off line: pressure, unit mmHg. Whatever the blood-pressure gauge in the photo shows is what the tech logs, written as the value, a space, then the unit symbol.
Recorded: 182 mmHg
